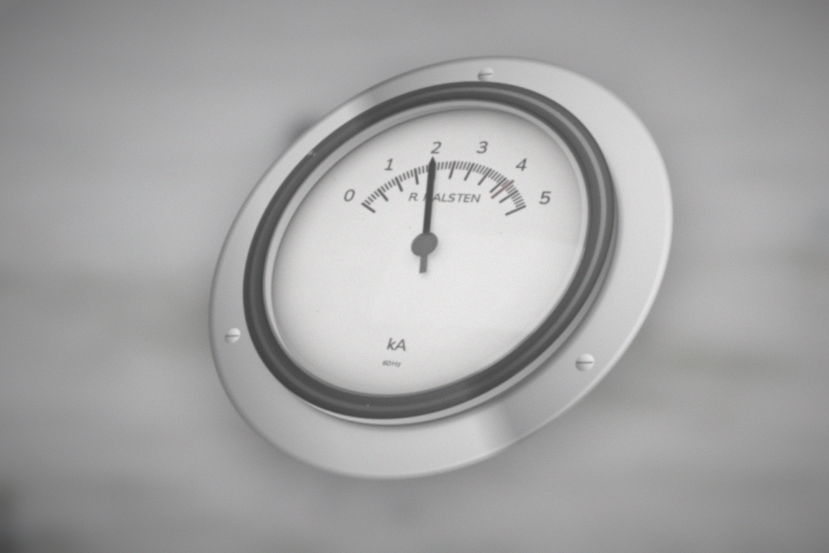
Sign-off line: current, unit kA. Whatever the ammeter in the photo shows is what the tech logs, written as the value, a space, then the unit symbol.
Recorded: 2 kA
